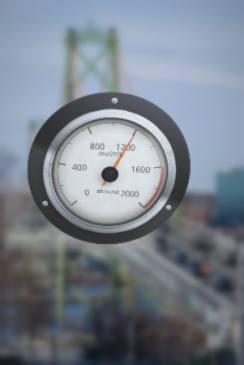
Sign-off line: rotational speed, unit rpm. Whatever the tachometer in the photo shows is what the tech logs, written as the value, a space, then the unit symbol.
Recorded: 1200 rpm
